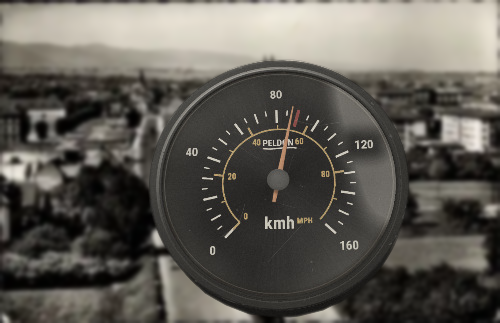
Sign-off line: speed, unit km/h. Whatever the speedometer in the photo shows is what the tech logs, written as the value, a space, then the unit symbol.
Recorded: 87.5 km/h
